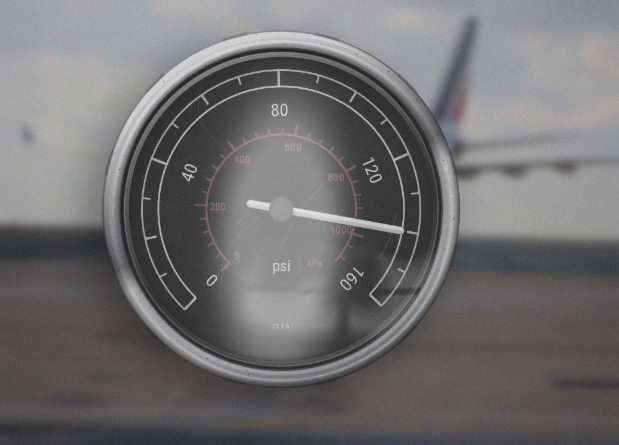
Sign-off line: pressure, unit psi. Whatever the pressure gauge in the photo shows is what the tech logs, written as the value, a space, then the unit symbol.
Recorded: 140 psi
